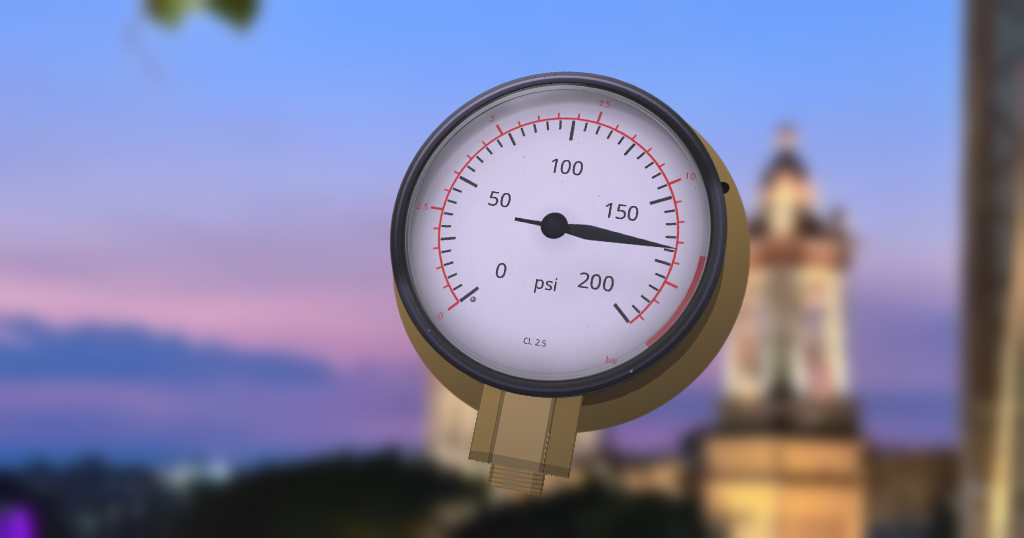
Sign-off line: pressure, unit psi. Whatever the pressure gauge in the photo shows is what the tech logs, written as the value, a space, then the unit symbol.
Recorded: 170 psi
